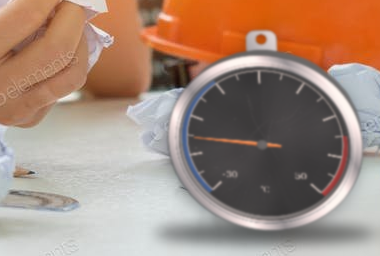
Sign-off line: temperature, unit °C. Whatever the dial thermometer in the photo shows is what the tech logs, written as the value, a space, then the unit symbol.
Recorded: -15 °C
